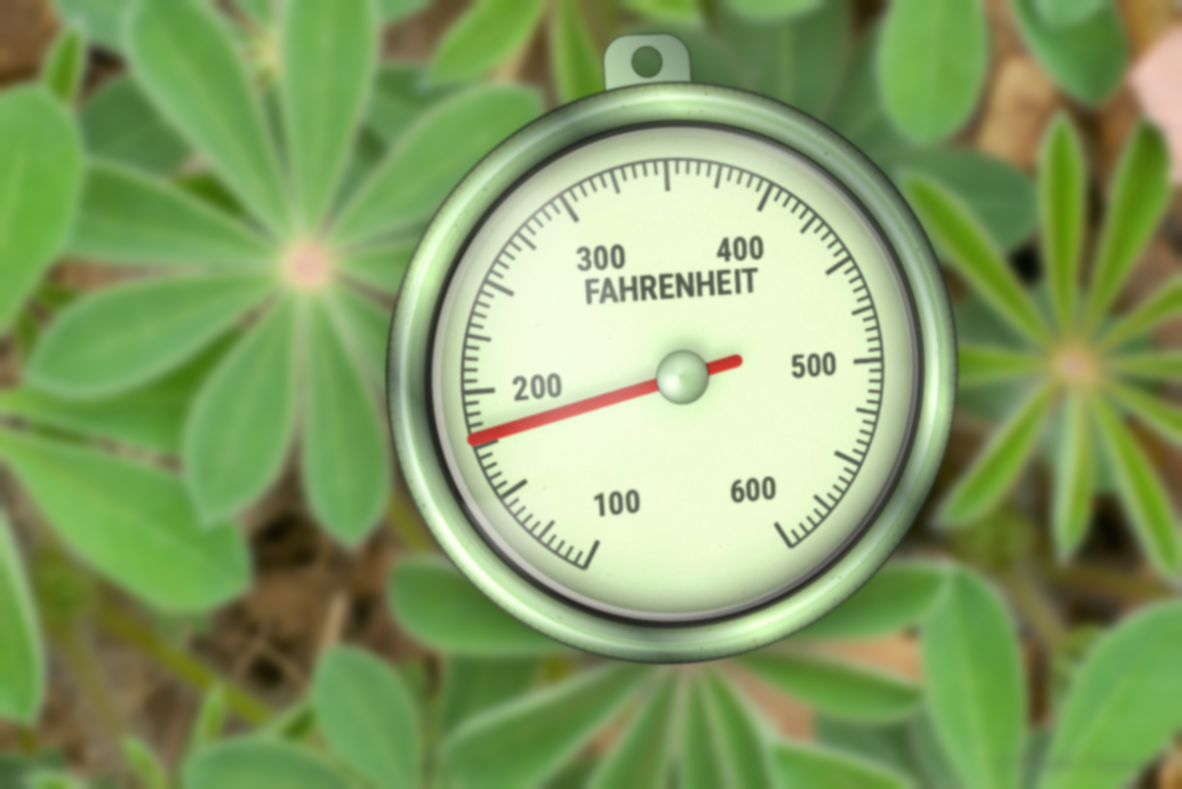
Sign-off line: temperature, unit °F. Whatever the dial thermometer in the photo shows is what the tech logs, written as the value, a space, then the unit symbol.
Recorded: 180 °F
